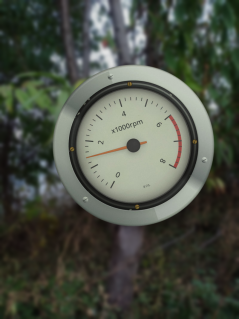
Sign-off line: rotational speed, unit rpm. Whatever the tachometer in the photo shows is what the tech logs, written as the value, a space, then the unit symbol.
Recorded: 1400 rpm
